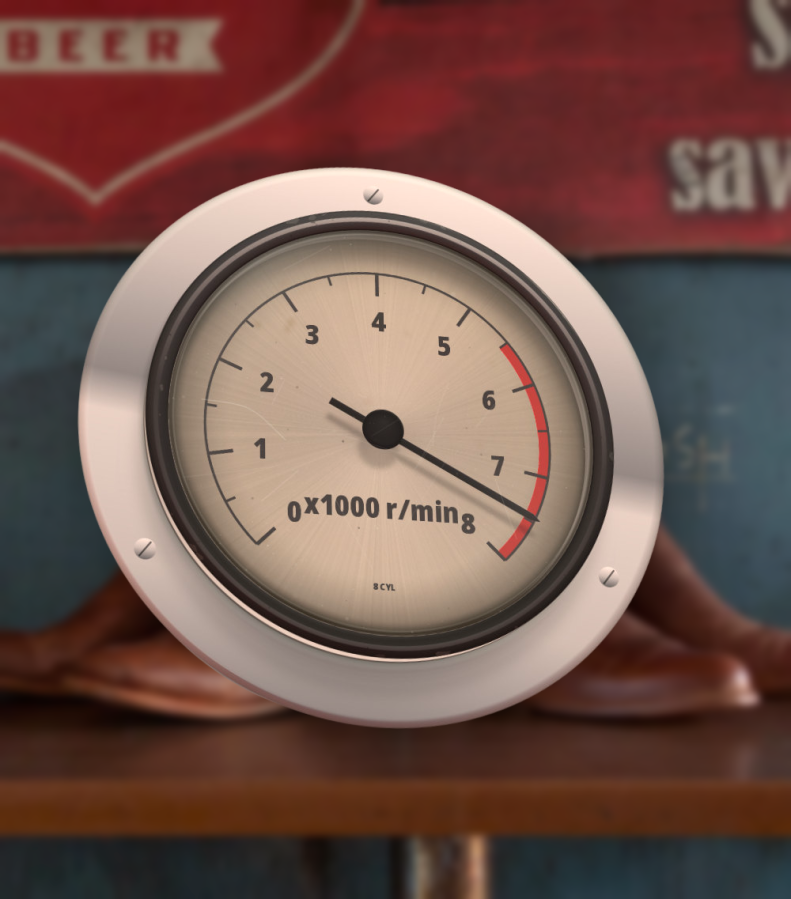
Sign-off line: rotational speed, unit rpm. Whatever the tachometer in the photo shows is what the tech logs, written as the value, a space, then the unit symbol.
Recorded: 7500 rpm
